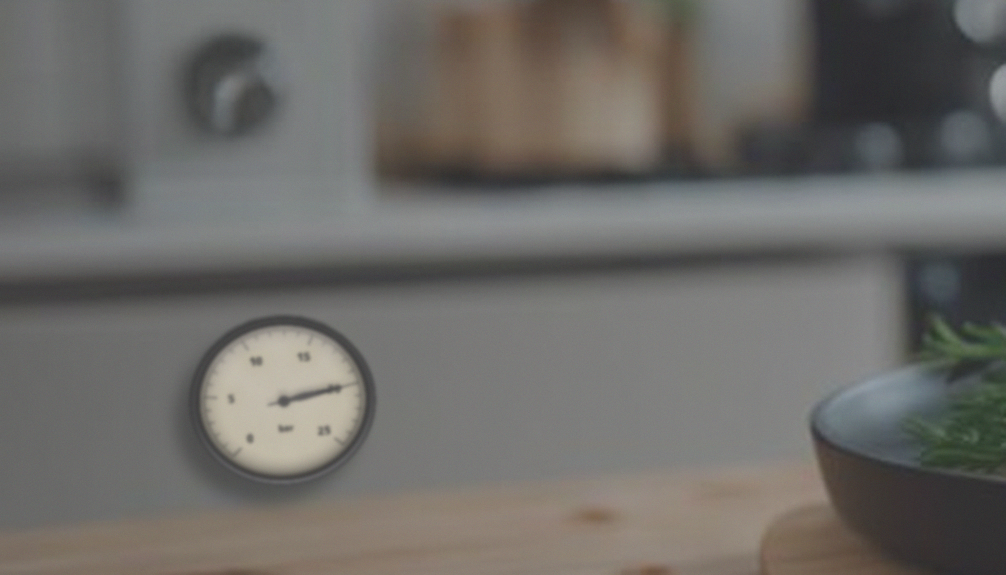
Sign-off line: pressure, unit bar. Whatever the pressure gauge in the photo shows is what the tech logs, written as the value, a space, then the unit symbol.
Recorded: 20 bar
